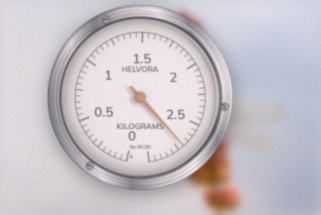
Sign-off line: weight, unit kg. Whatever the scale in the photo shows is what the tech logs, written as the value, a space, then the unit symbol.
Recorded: 2.7 kg
